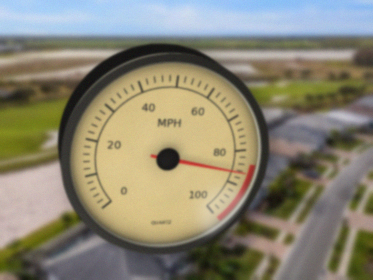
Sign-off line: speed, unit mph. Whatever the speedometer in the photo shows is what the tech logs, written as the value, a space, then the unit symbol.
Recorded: 86 mph
